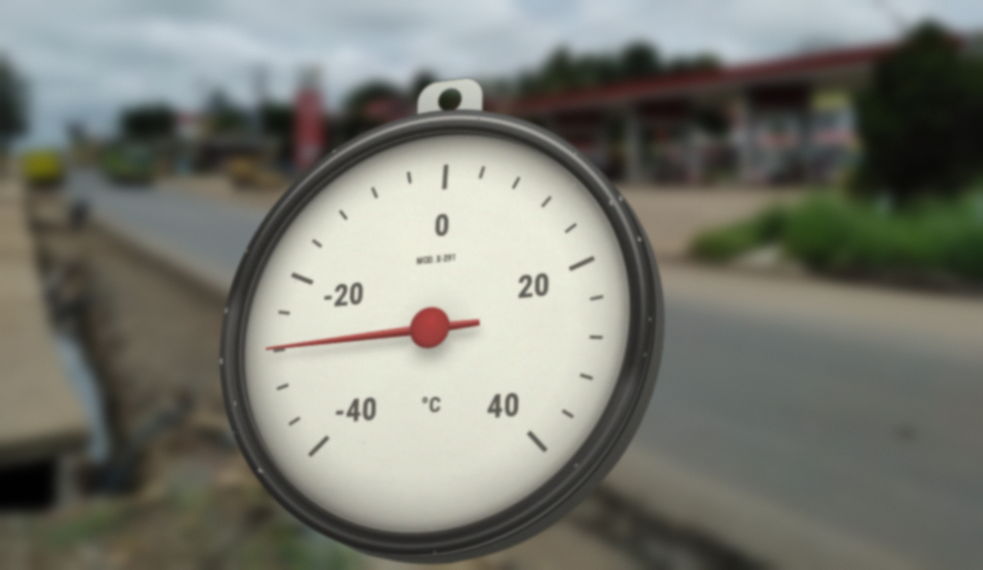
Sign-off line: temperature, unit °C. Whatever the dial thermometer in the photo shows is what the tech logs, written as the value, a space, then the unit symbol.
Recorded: -28 °C
